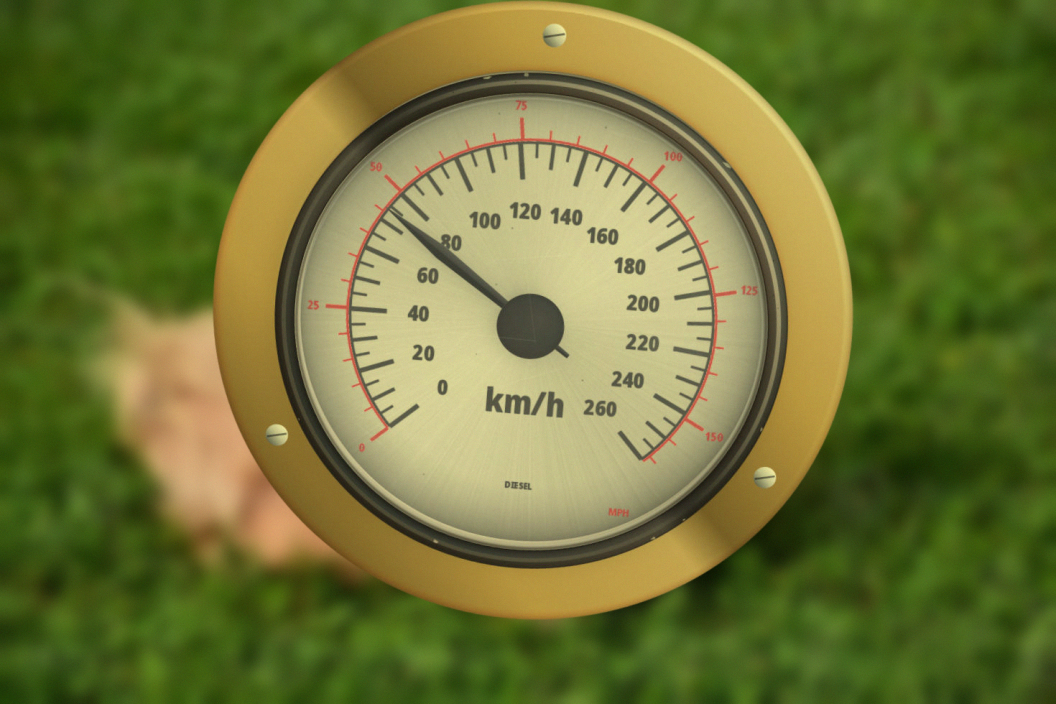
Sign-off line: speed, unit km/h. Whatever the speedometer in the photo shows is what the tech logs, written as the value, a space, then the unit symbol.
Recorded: 75 km/h
